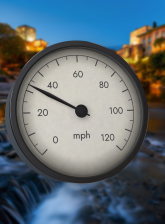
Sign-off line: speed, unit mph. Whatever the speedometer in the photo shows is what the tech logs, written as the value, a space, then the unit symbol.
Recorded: 32.5 mph
